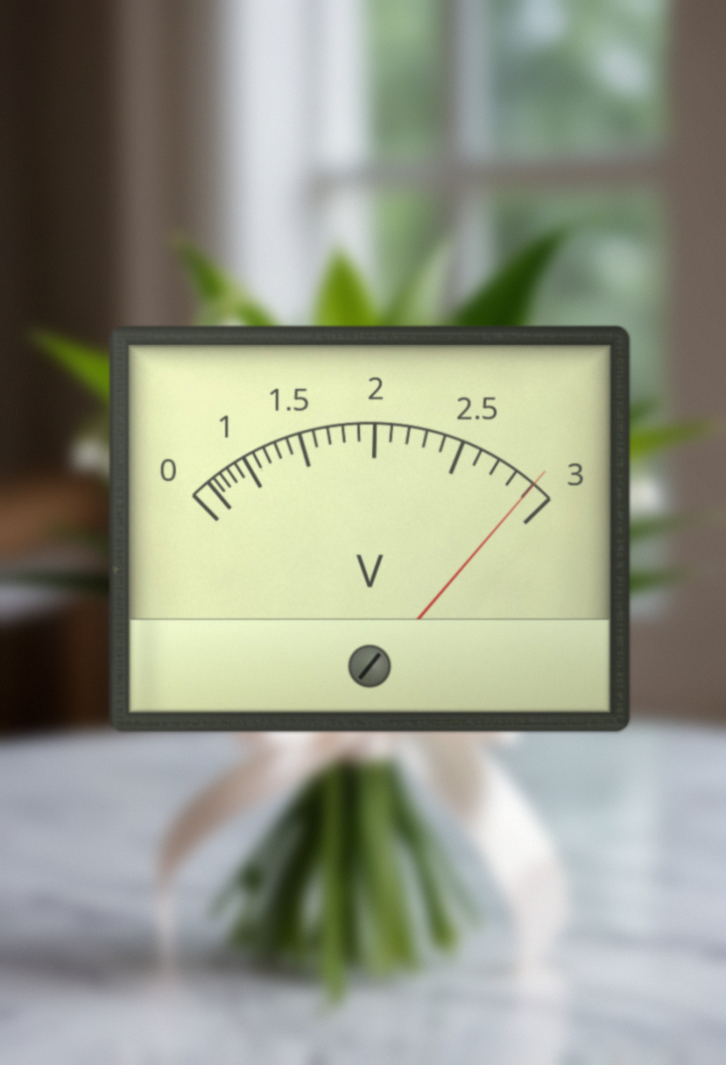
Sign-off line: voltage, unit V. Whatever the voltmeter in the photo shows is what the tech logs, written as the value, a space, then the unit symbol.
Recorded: 2.9 V
